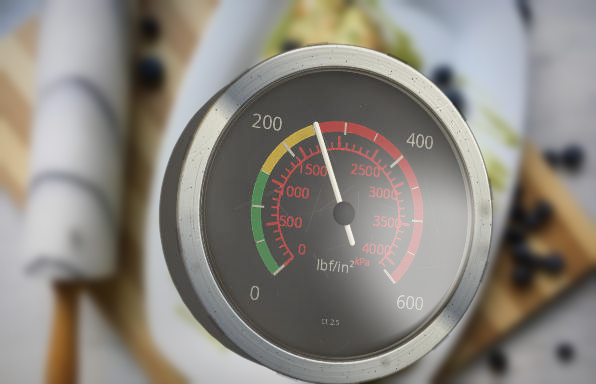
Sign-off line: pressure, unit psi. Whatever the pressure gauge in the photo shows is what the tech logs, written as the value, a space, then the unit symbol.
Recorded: 250 psi
